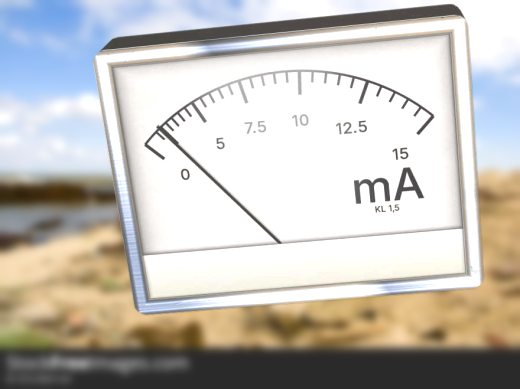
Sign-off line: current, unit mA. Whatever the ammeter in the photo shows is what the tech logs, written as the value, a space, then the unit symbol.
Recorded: 2.5 mA
